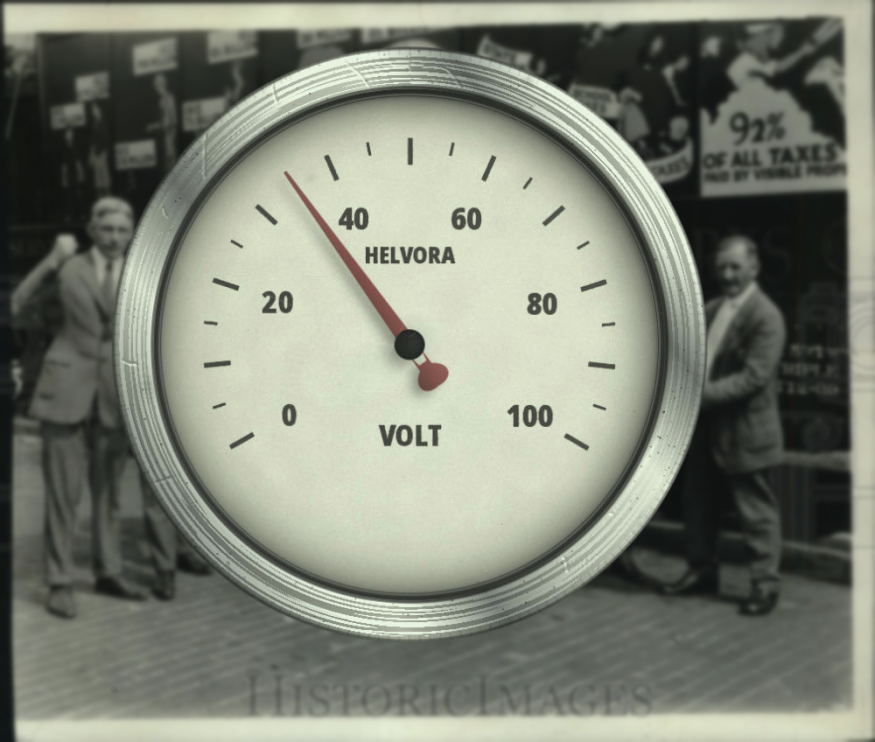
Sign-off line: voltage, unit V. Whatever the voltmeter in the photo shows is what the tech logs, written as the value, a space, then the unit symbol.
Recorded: 35 V
